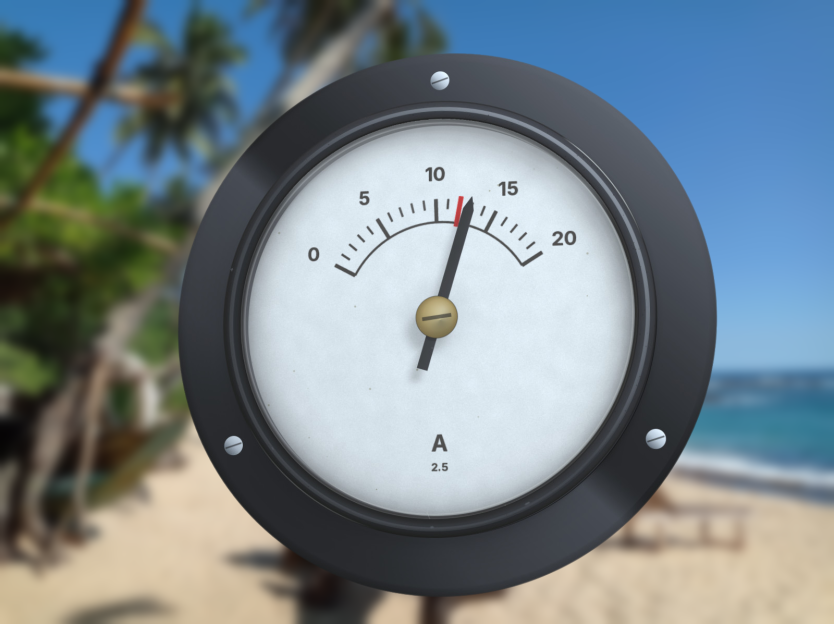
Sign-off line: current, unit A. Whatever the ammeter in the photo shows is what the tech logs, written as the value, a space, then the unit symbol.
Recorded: 13 A
